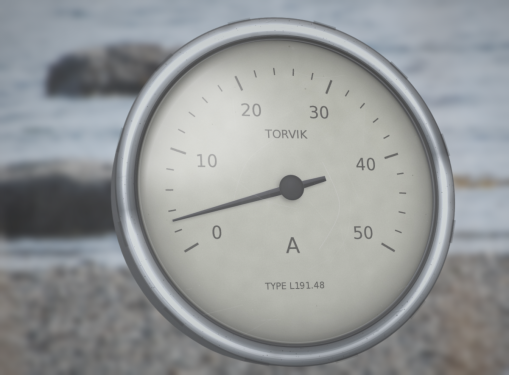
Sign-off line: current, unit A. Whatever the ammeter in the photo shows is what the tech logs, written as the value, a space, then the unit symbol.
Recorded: 3 A
